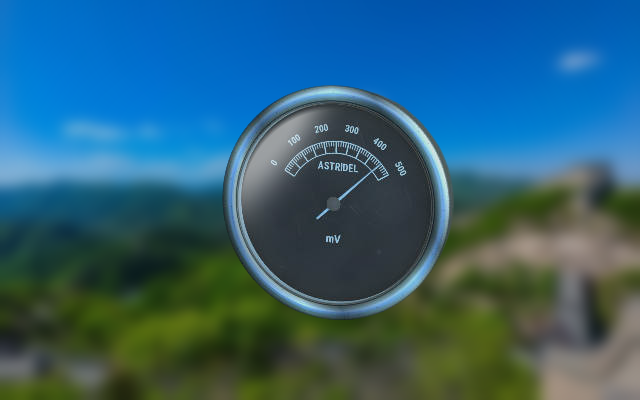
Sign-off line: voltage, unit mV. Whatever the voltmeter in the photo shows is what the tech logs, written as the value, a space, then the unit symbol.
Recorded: 450 mV
